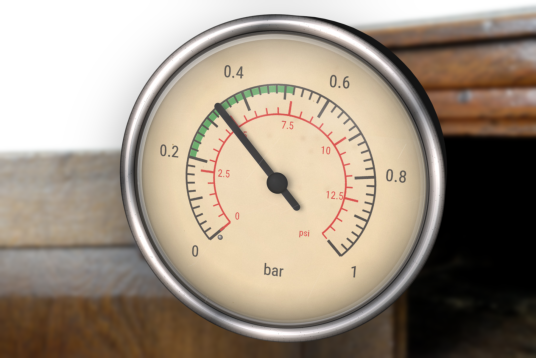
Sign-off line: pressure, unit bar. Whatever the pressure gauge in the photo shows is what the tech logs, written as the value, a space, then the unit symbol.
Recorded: 0.34 bar
